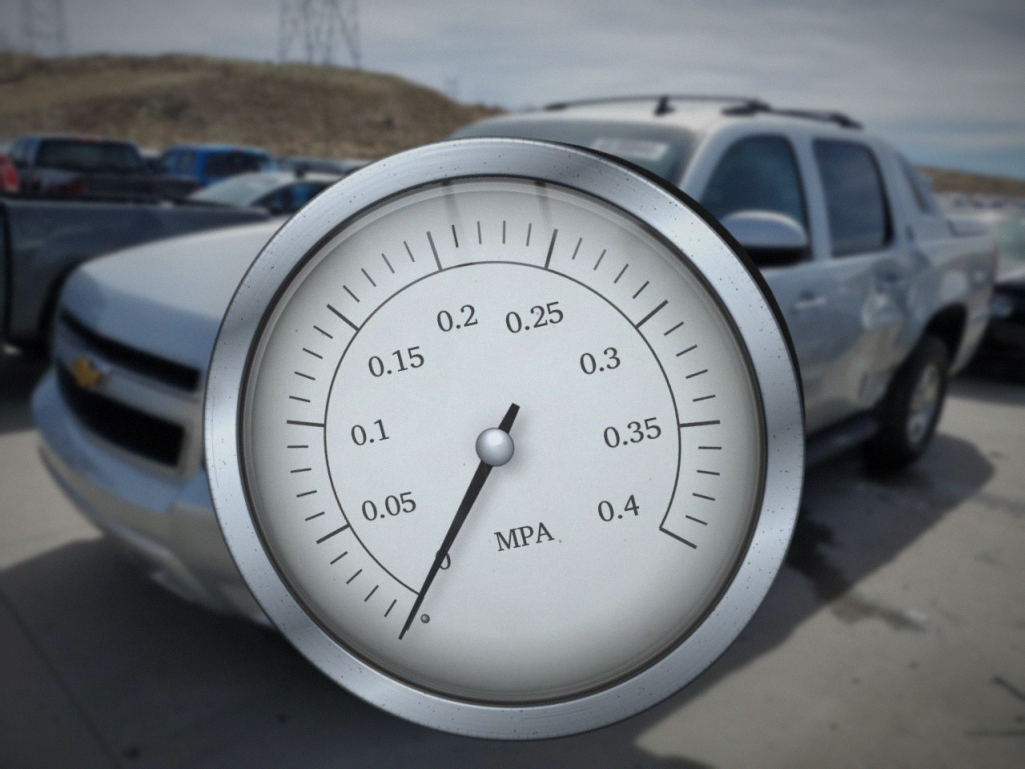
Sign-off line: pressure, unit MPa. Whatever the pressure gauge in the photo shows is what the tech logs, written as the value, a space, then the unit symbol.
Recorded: 0 MPa
